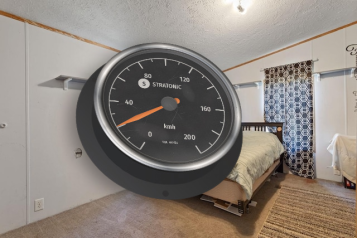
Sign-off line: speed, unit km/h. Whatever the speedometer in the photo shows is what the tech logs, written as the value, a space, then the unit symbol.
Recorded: 20 km/h
